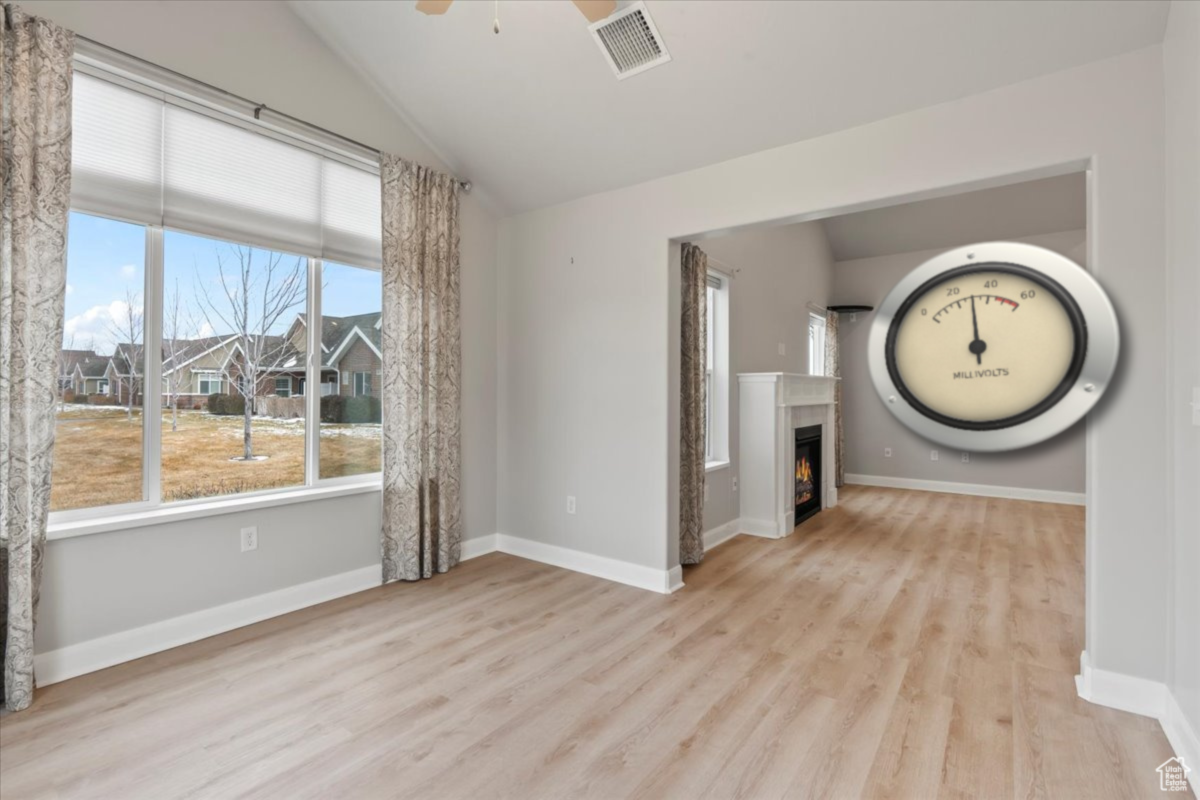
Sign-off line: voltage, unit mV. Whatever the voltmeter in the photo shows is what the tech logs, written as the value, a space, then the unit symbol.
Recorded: 30 mV
